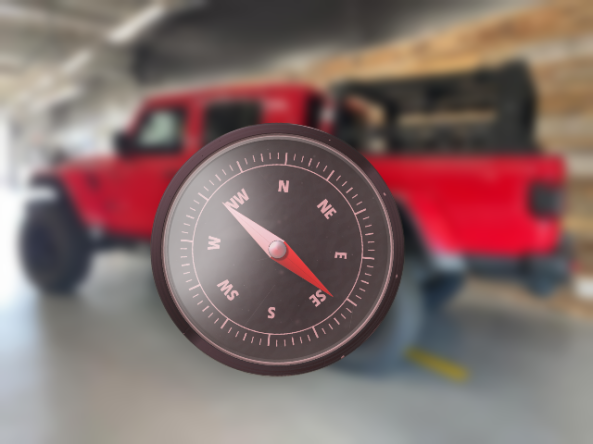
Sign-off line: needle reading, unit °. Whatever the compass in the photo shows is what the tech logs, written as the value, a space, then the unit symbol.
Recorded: 125 °
